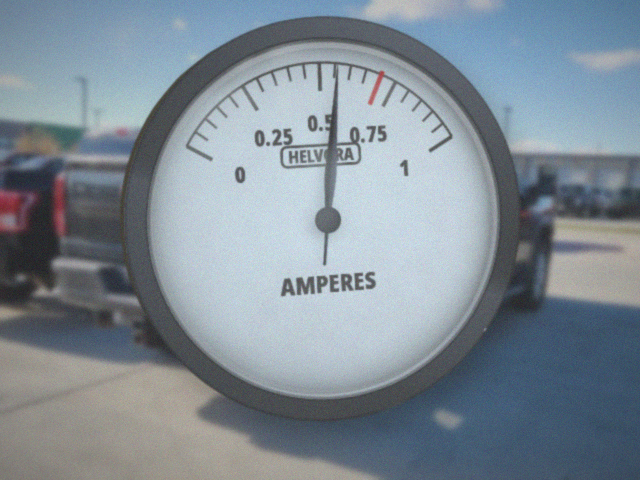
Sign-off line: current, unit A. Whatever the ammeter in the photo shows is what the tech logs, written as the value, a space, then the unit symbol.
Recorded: 0.55 A
